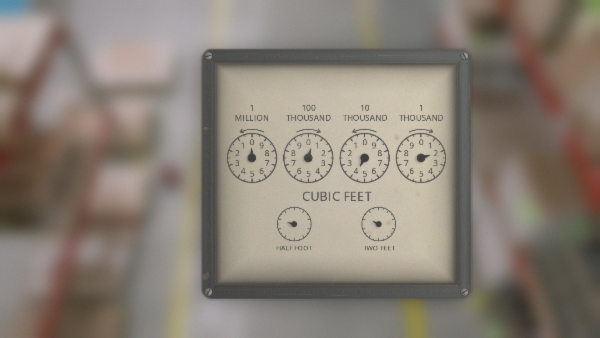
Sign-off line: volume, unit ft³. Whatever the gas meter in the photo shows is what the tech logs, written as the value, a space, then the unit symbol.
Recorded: 4200 ft³
